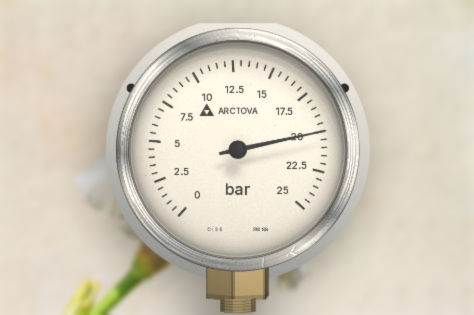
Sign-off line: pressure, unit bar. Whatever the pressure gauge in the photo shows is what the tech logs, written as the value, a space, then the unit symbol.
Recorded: 20 bar
